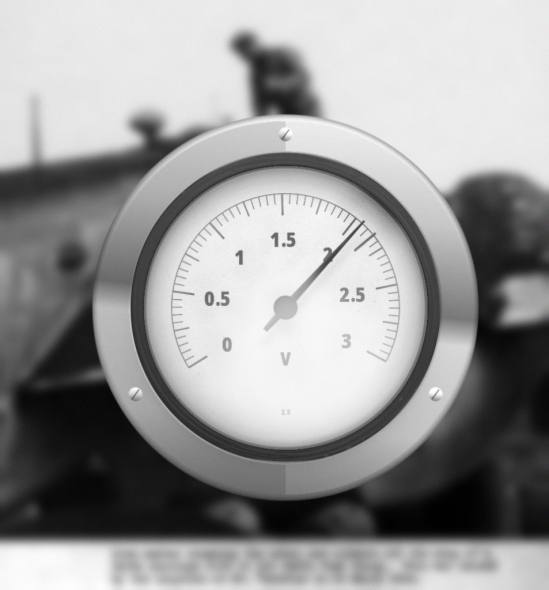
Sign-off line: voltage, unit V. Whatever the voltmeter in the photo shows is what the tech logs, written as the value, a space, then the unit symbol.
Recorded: 2.05 V
